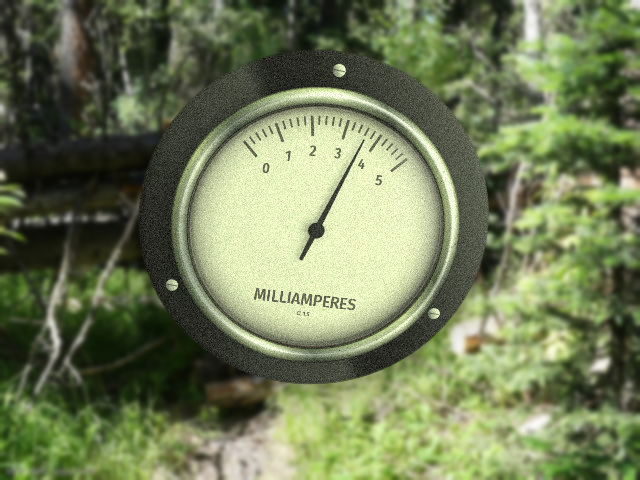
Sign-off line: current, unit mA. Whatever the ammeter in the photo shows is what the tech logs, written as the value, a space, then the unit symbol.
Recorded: 3.6 mA
